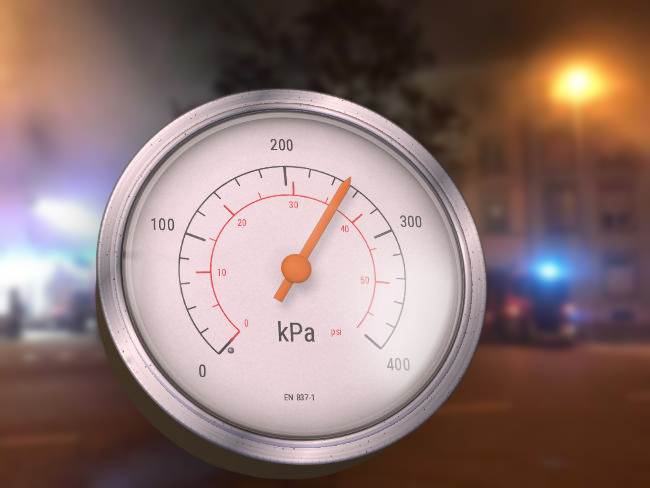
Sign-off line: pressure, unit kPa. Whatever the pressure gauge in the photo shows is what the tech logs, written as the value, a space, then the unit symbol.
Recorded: 250 kPa
